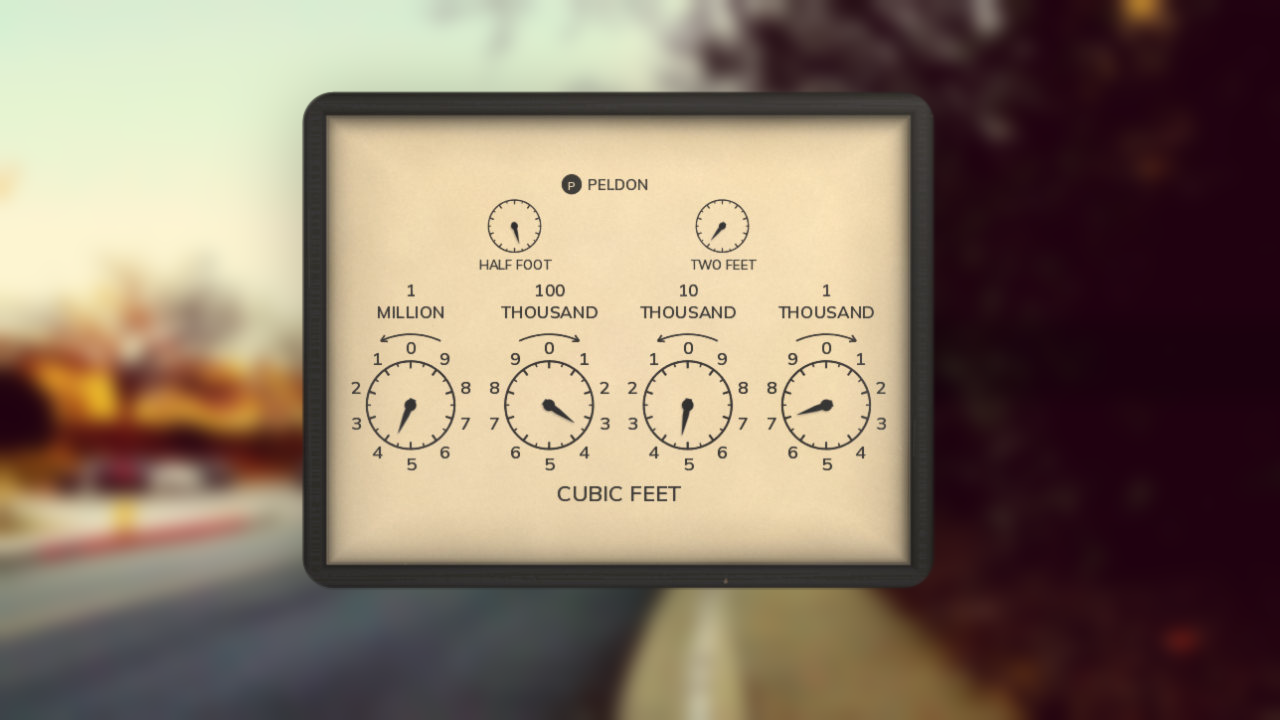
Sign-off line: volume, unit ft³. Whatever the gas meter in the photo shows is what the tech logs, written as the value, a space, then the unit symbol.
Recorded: 434700 ft³
